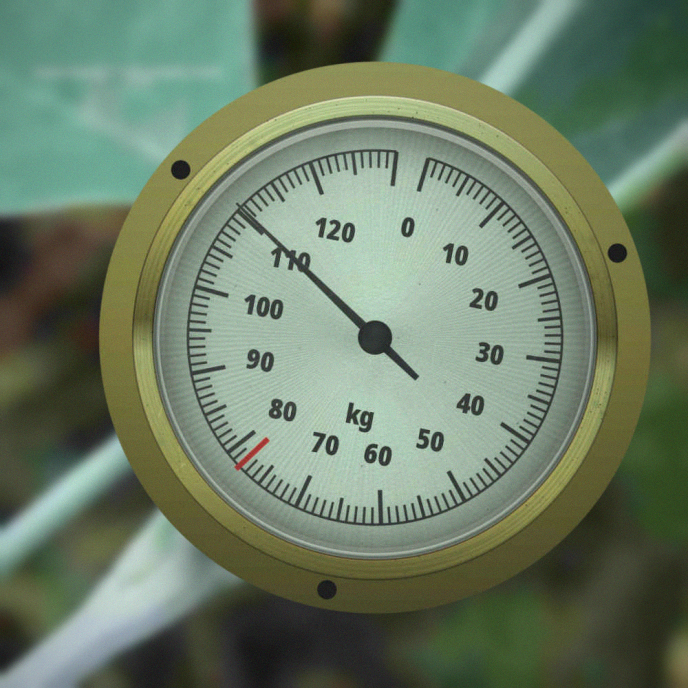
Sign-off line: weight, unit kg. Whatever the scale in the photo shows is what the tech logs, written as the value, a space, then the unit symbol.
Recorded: 110.5 kg
